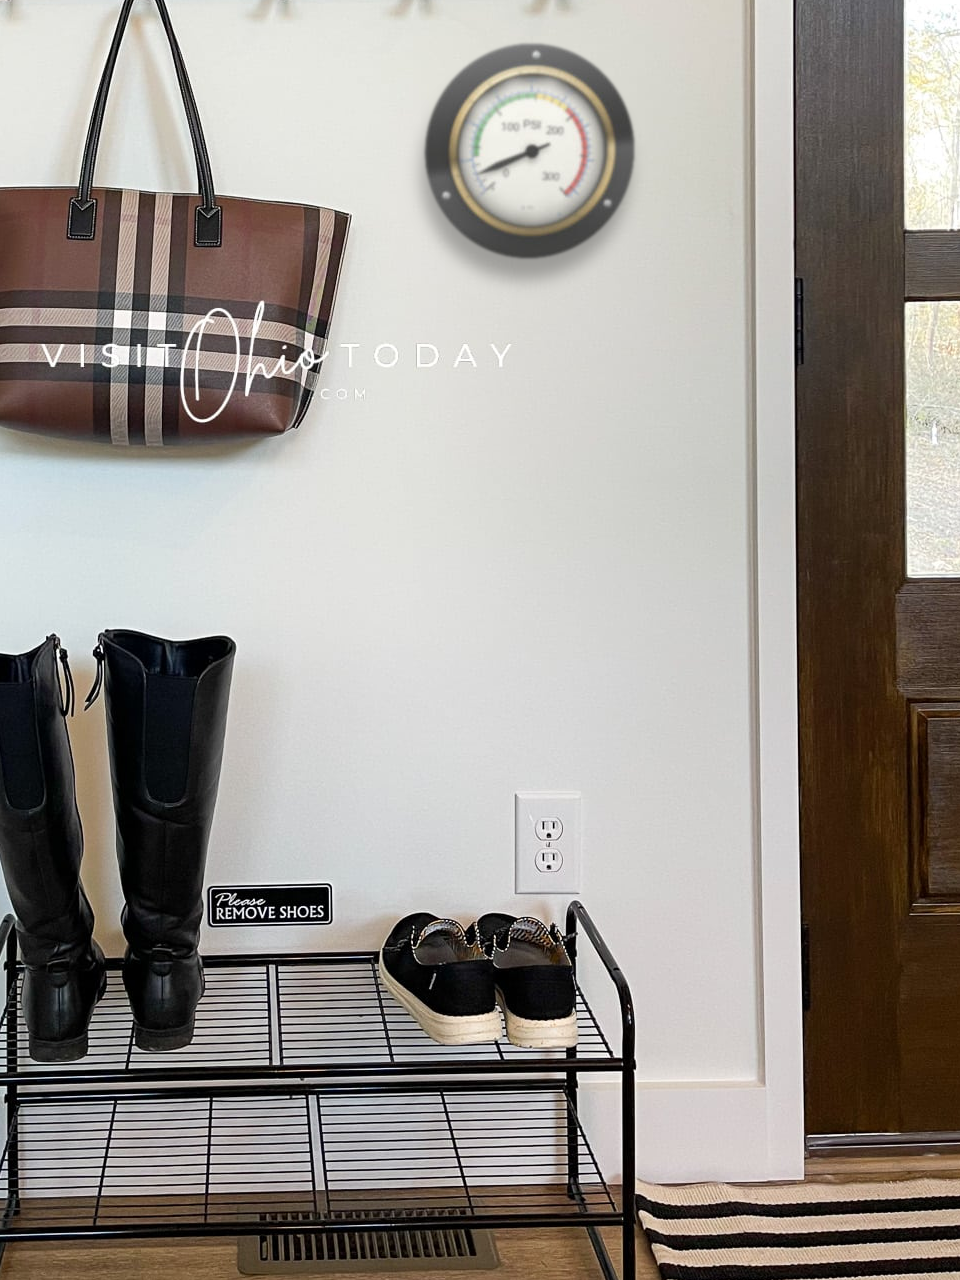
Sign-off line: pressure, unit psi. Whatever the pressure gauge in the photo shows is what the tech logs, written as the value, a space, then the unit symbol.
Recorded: 20 psi
